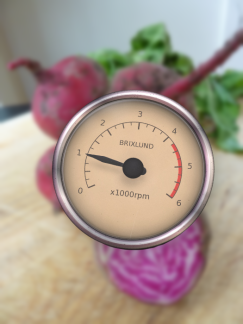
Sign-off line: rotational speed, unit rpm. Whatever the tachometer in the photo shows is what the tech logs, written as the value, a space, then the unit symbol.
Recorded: 1000 rpm
